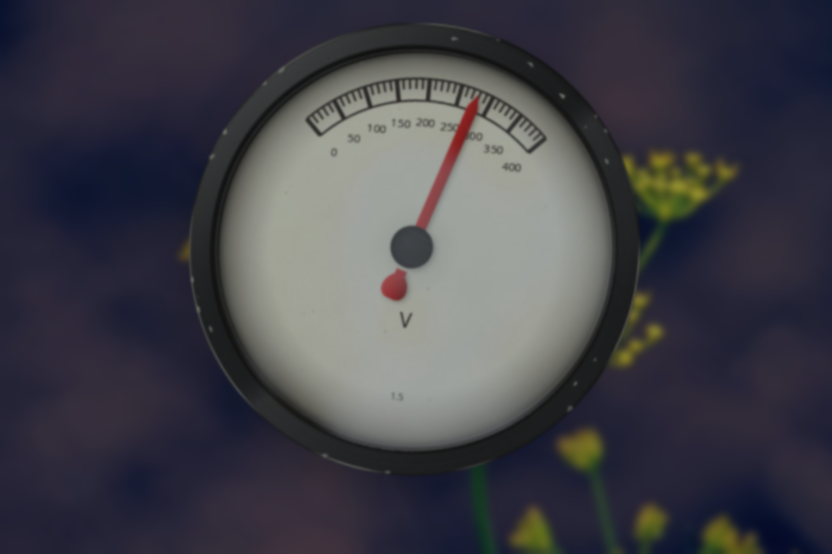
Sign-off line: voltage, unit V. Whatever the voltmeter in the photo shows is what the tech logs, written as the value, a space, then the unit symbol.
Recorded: 280 V
